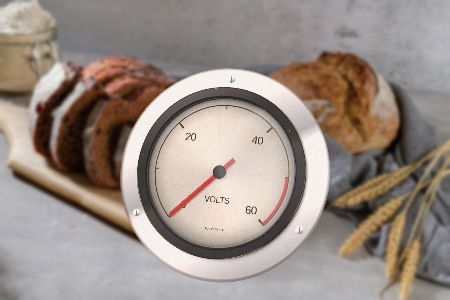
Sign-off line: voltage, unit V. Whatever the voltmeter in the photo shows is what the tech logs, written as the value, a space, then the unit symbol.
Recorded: 0 V
